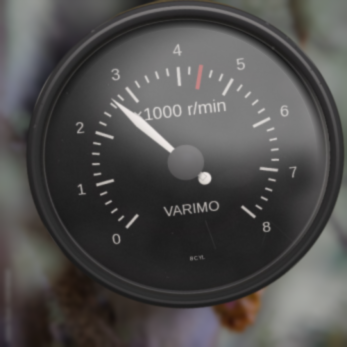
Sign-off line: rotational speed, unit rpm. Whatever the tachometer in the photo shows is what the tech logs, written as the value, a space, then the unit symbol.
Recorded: 2700 rpm
